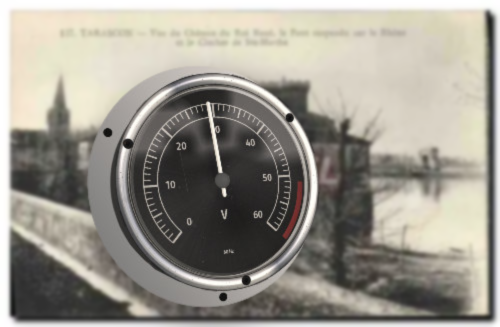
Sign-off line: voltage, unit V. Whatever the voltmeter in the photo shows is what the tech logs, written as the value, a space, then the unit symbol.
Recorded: 29 V
